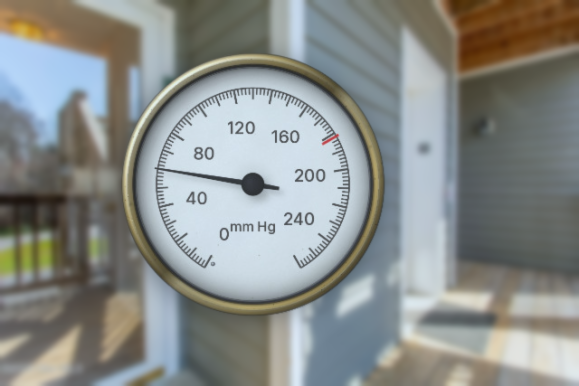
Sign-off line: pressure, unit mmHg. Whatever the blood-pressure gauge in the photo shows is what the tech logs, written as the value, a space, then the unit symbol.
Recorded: 60 mmHg
